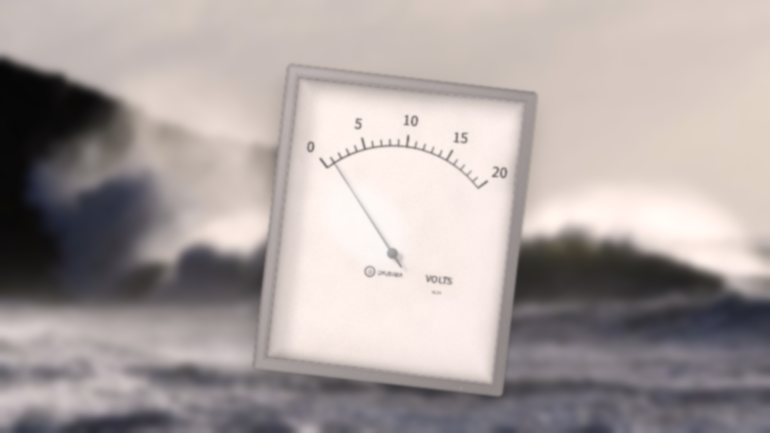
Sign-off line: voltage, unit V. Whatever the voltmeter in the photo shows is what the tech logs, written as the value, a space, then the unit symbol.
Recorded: 1 V
